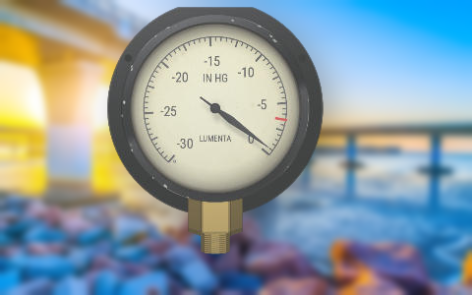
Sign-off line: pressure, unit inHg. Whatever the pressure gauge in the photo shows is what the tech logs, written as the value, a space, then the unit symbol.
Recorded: -0.5 inHg
